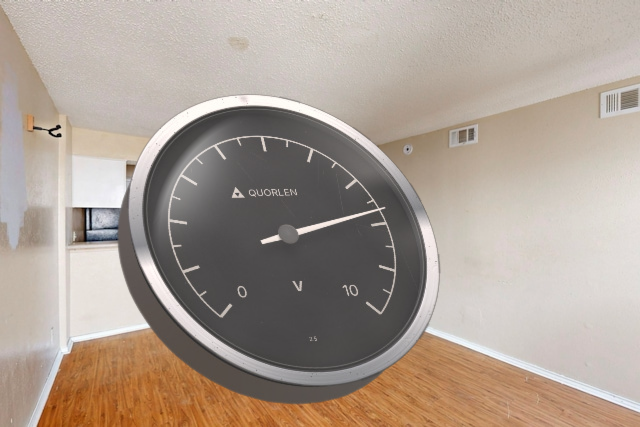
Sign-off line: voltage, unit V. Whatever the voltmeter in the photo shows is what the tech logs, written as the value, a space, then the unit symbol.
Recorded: 7.75 V
